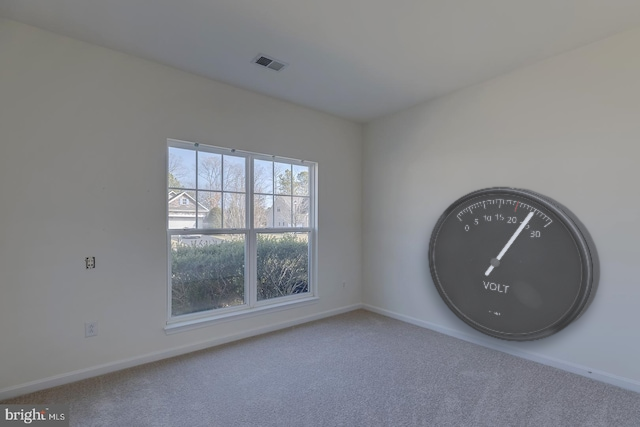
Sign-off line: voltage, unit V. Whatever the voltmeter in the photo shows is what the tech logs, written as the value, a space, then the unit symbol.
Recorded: 25 V
